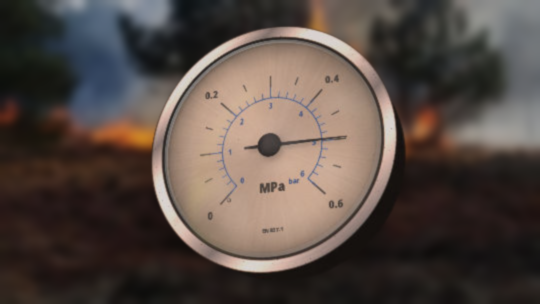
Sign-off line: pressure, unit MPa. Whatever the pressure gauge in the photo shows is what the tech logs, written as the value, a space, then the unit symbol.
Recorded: 0.5 MPa
